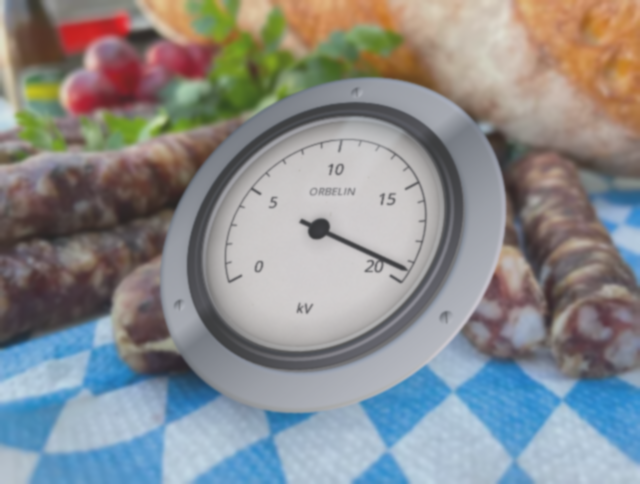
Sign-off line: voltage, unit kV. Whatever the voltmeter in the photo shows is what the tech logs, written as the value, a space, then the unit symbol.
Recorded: 19.5 kV
